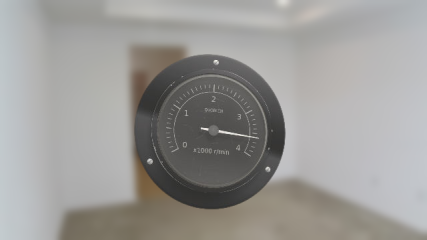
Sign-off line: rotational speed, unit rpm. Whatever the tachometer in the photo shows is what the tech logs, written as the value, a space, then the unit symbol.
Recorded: 3600 rpm
